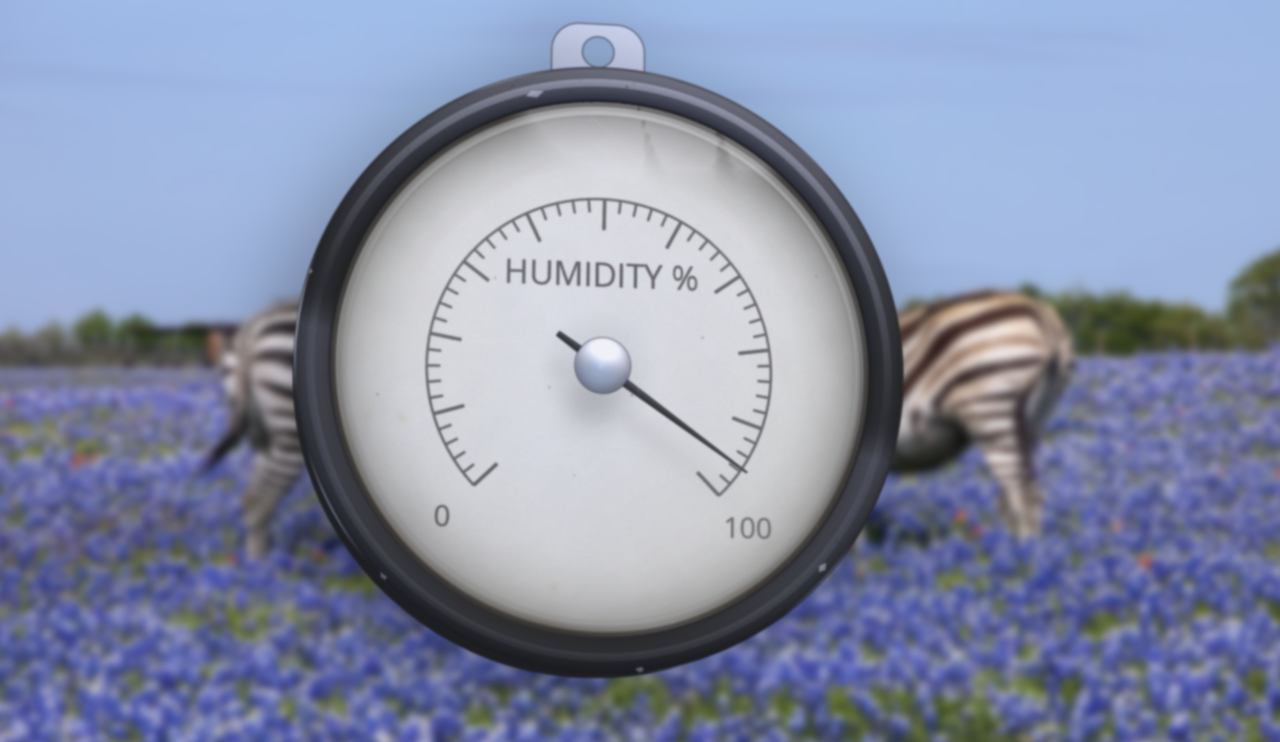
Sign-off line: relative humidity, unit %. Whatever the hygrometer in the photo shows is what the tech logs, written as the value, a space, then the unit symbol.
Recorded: 96 %
